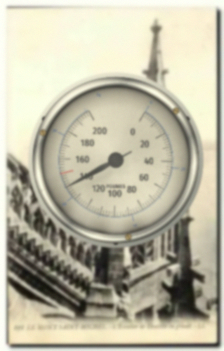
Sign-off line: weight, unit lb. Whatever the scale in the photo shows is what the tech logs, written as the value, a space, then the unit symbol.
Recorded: 140 lb
